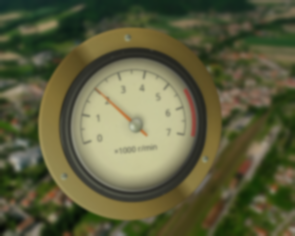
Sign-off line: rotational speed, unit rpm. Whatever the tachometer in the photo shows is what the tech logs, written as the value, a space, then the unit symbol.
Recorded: 2000 rpm
